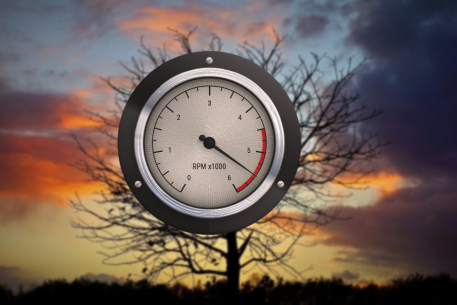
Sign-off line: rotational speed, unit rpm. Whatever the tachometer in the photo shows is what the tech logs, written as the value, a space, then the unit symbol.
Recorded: 5500 rpm
